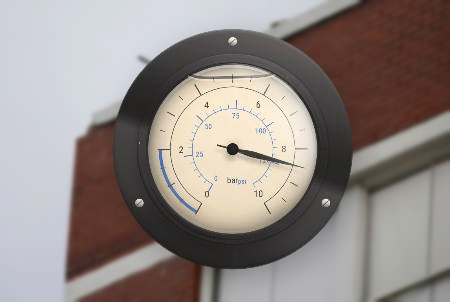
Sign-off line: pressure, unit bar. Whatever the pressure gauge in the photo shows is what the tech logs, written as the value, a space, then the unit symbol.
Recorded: 8.5 bar
